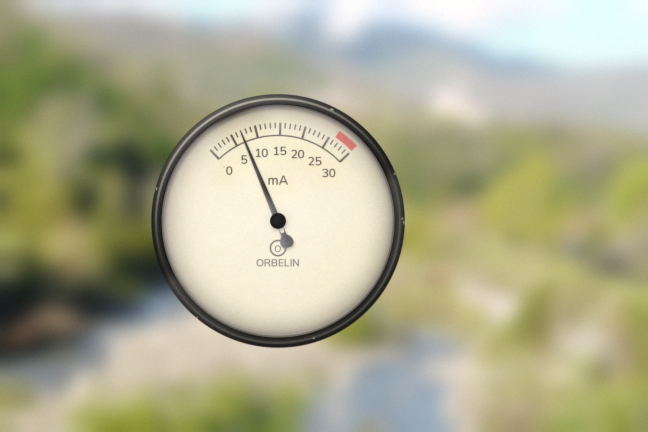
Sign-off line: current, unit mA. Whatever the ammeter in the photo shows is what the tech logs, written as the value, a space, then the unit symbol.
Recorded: 7 mA
